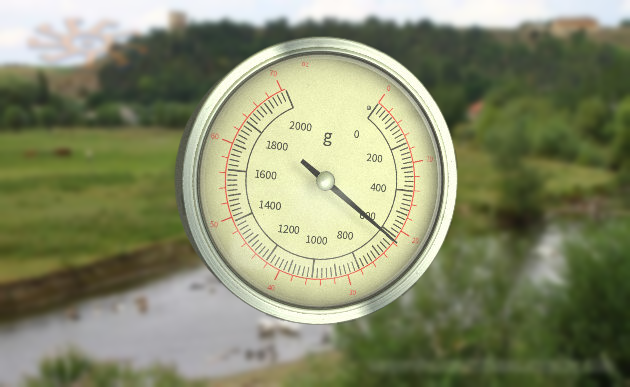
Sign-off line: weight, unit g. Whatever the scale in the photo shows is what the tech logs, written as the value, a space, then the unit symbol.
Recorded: 620 g
